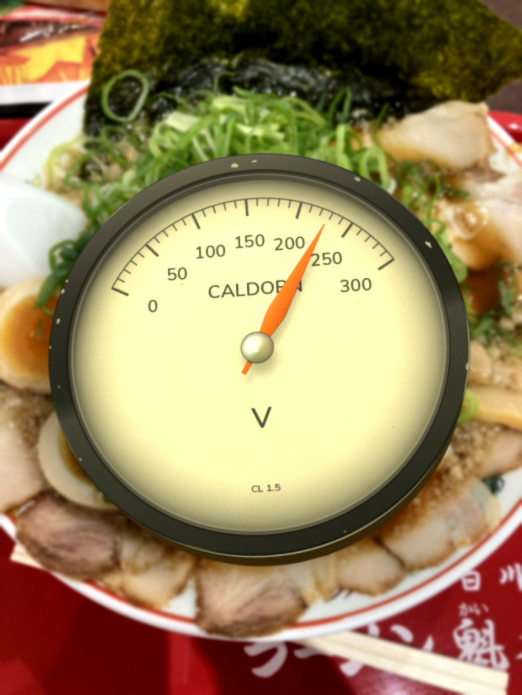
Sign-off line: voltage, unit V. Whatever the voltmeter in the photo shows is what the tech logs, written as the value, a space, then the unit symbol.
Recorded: 230 V
